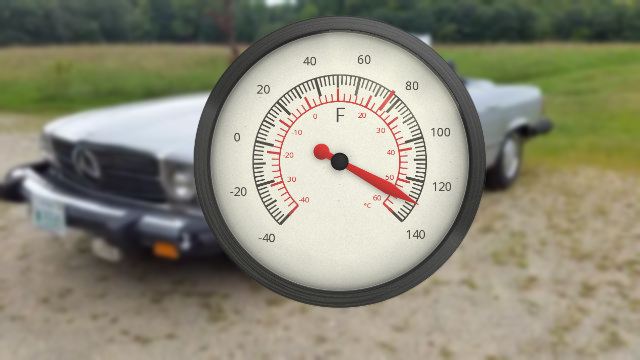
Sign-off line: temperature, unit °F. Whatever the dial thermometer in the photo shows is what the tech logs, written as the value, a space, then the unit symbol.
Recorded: 130 °F
